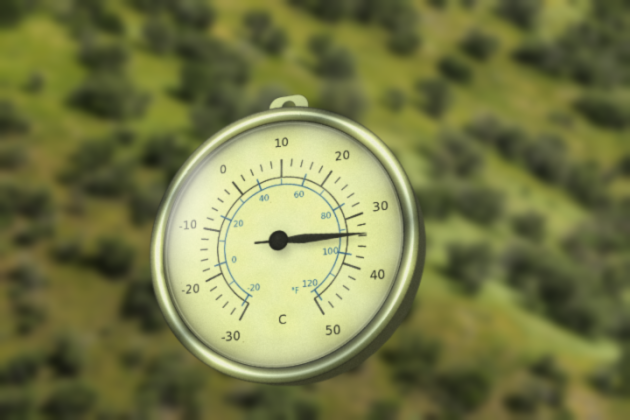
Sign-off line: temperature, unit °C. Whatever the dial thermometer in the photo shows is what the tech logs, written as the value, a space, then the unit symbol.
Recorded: 34 °C
